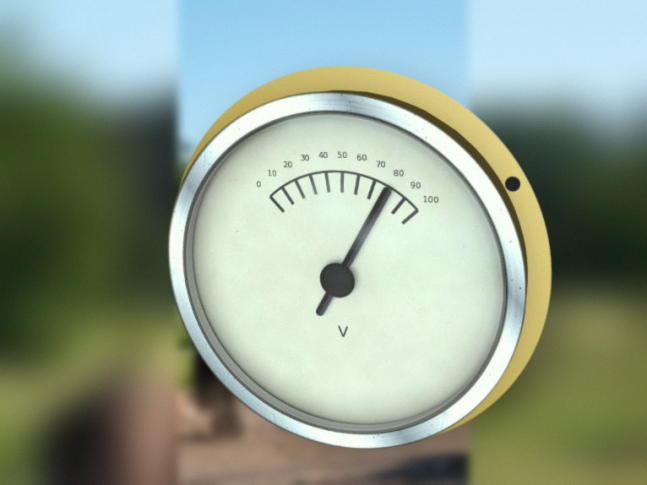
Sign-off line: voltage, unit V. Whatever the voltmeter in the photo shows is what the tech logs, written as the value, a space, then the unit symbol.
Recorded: 80 V
